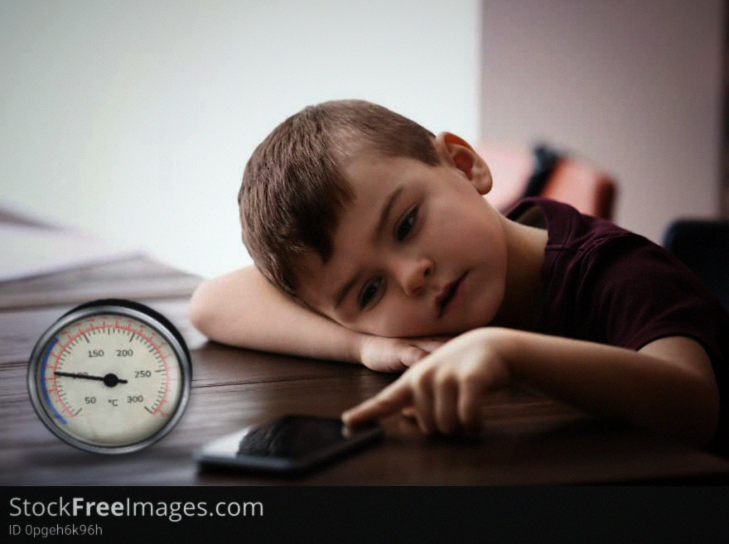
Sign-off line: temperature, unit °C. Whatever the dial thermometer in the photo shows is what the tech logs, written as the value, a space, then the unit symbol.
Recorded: 100 °C
